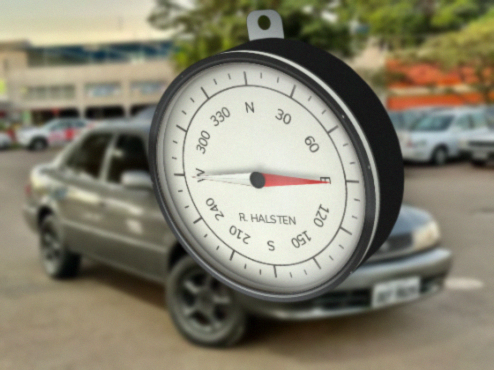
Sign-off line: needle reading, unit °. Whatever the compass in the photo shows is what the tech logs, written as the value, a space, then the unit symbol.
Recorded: 90 °
